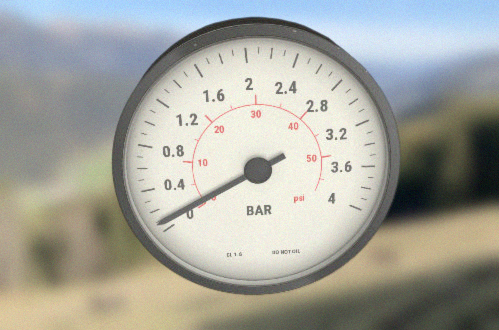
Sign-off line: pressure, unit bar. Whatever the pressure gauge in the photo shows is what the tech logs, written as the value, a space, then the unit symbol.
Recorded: 0.1 bar
